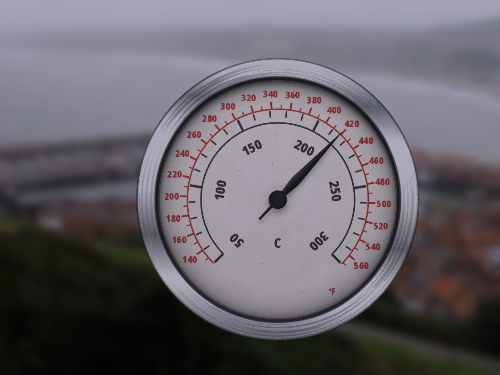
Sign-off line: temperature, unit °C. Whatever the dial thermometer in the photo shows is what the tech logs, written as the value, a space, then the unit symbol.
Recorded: 215 °C
